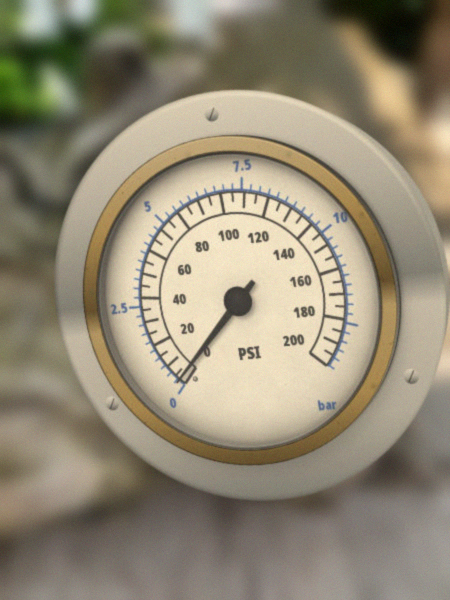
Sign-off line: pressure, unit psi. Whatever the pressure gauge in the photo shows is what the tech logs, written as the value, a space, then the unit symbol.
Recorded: 2.5 psi
